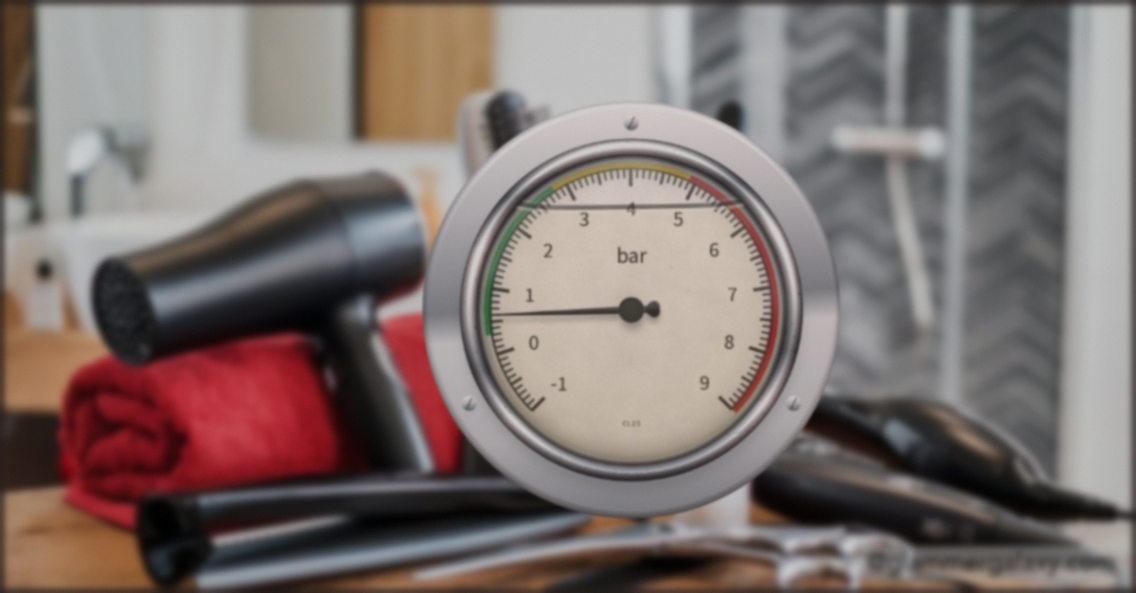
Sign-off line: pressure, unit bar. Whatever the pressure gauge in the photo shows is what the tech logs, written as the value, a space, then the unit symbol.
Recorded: 0.6 bar
